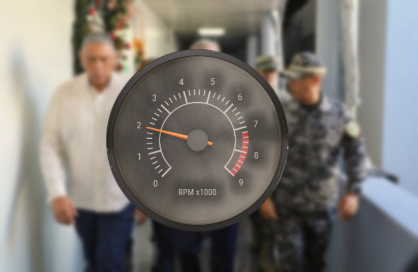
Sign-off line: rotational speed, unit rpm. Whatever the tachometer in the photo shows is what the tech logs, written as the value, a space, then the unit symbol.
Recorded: 2000 rpm
